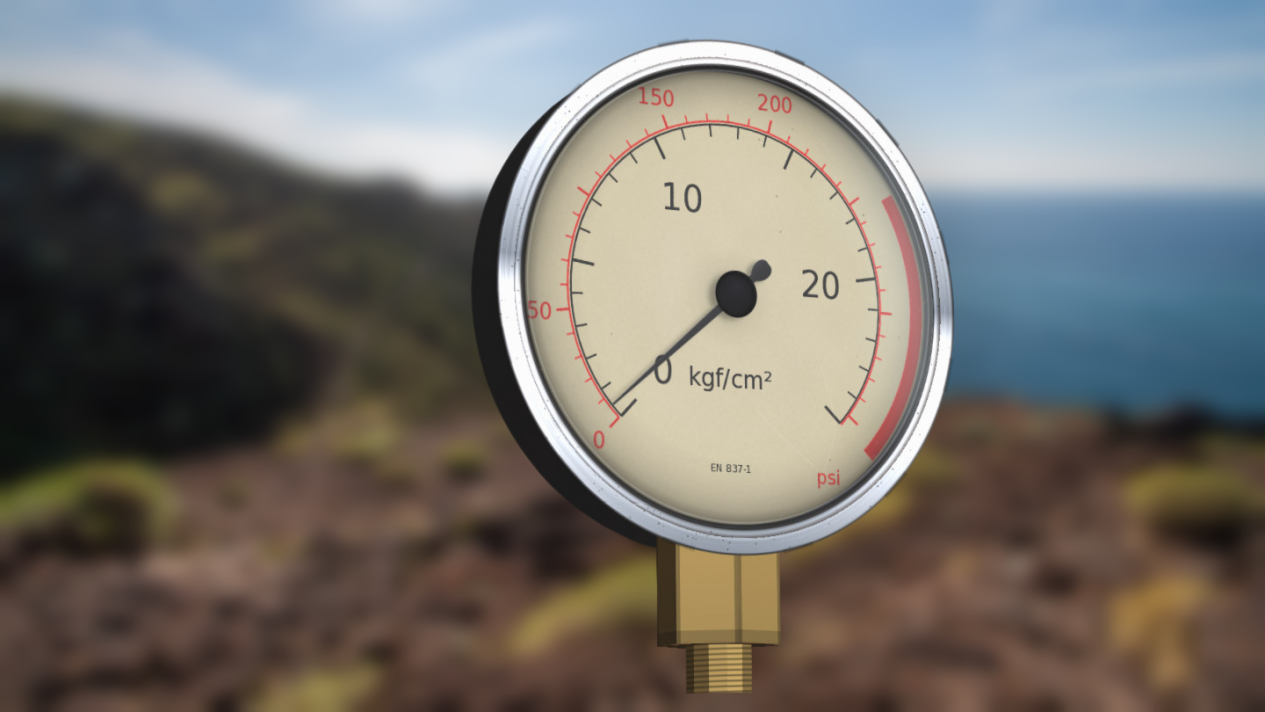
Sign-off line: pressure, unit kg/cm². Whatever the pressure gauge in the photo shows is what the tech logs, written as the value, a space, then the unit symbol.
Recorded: 0.5 kg/cm²
